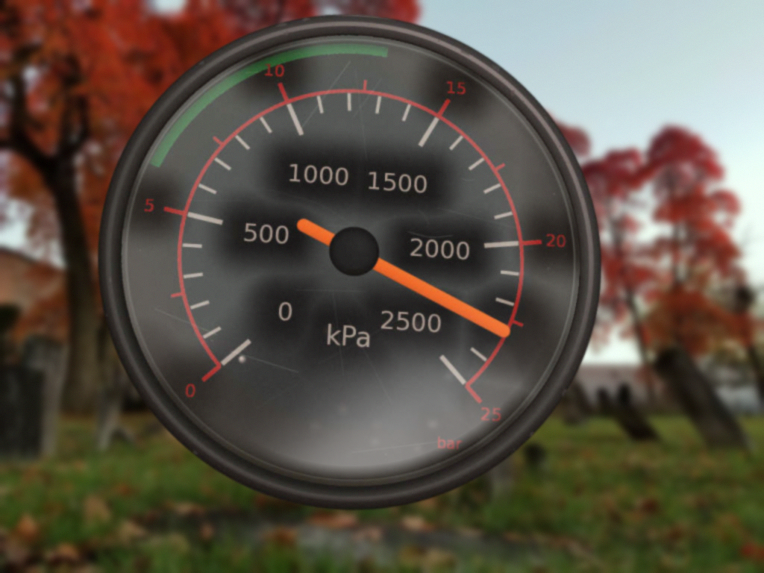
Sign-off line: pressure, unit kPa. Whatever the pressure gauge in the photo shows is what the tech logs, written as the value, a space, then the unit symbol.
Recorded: 2300 kPa
